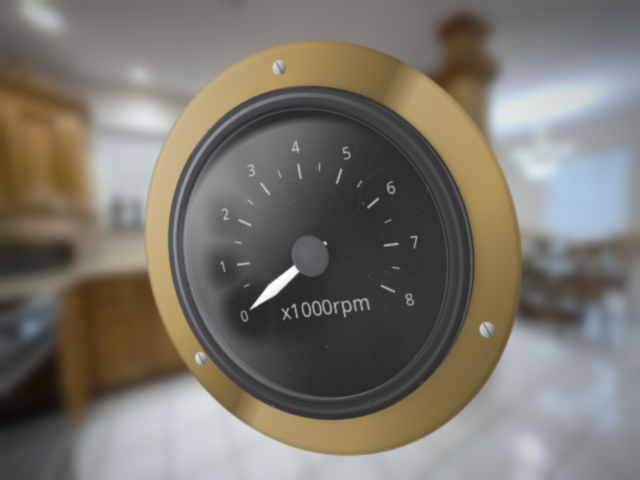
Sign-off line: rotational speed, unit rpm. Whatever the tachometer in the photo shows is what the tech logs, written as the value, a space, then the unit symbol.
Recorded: 0 rpm
